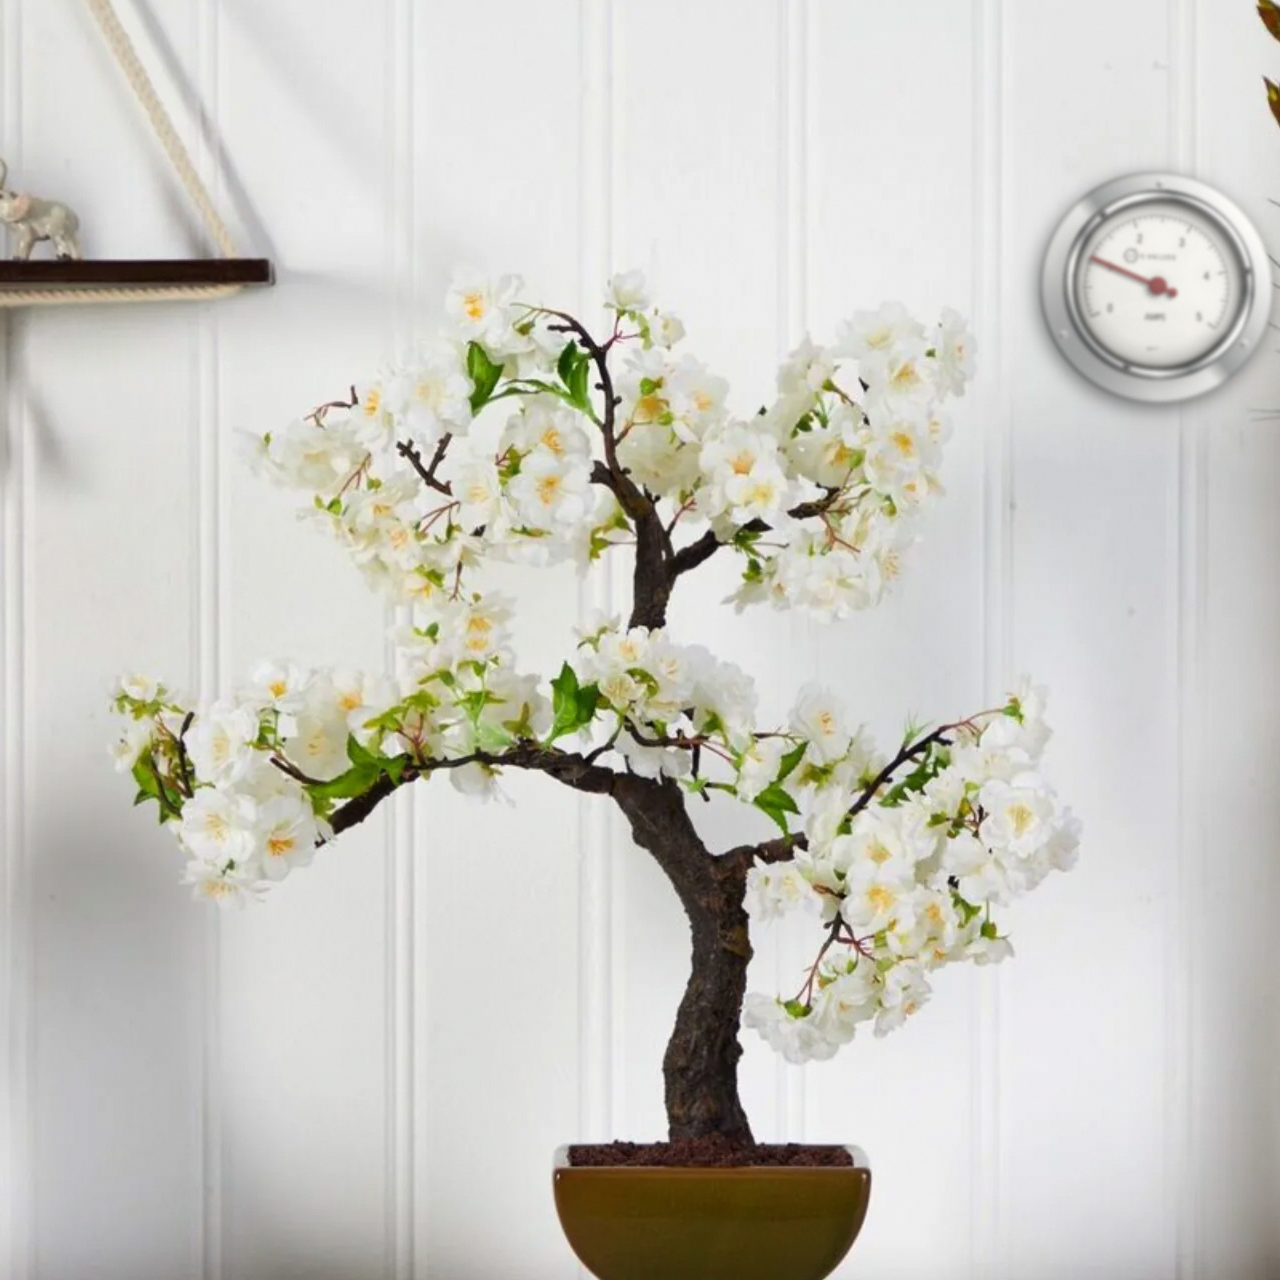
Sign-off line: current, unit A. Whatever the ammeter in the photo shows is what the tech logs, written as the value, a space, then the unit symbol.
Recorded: 1 A
